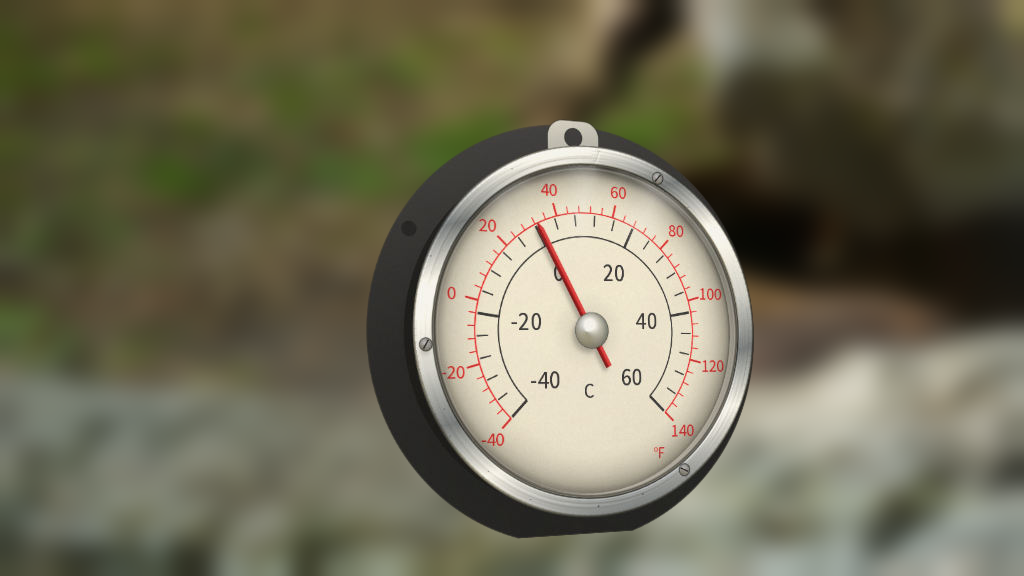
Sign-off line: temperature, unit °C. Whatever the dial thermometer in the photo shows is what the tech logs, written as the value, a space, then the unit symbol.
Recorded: 0 °C
